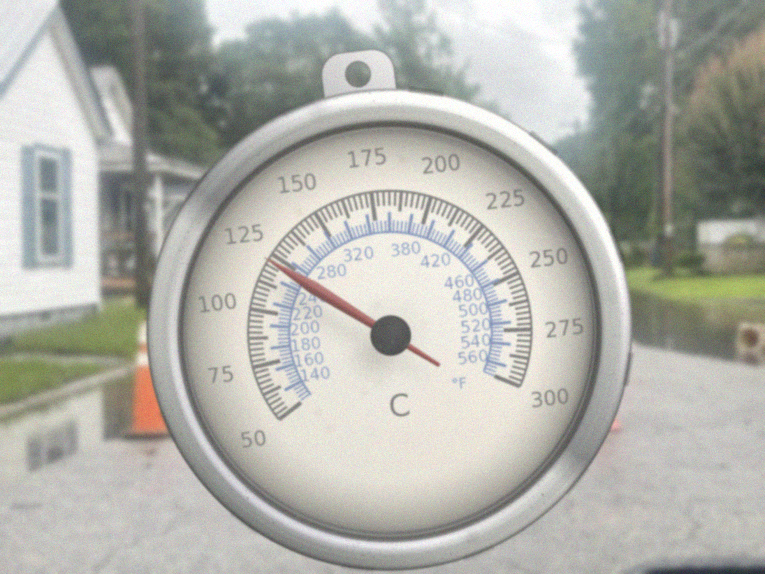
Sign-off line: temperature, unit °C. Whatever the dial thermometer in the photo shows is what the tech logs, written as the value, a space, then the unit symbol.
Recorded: 122.5 °C
